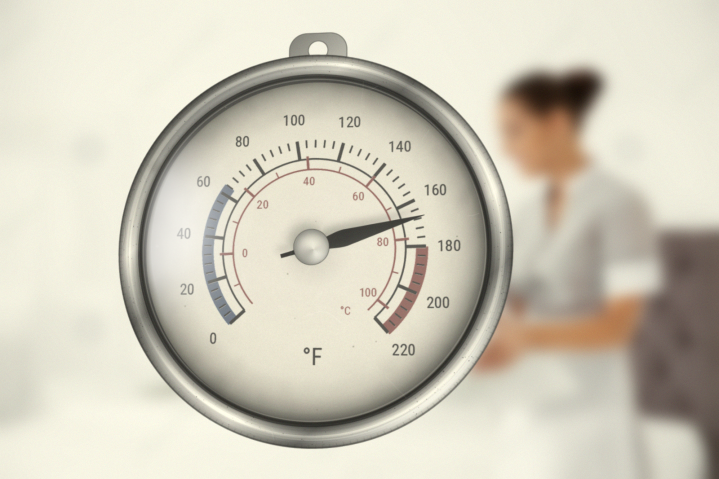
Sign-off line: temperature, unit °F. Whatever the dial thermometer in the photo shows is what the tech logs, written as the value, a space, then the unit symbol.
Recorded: 168 °F
